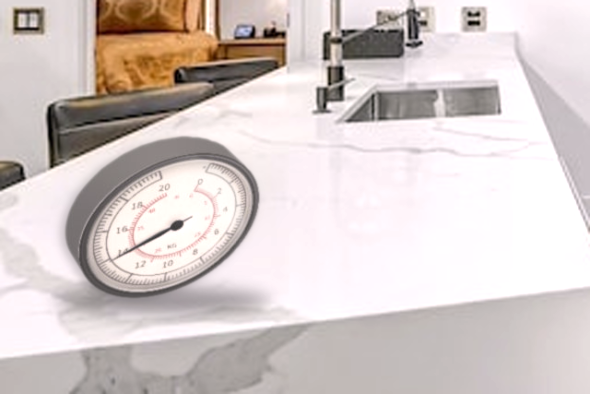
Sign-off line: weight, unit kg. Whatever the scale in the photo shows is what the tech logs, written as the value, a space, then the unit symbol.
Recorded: 14 kg
